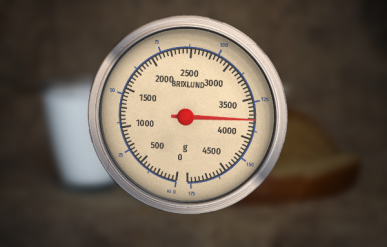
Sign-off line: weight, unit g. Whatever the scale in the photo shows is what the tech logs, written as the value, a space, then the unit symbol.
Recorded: 3750 g
